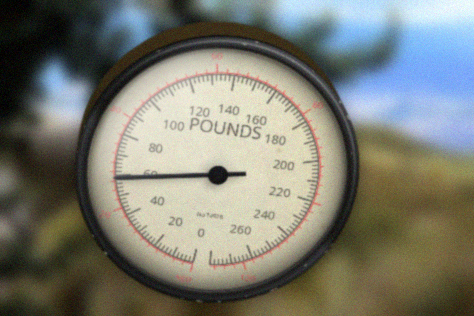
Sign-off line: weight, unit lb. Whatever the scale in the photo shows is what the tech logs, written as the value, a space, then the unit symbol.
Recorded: 60 lb
